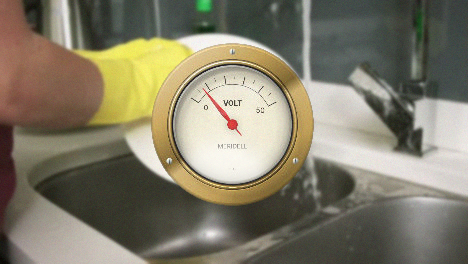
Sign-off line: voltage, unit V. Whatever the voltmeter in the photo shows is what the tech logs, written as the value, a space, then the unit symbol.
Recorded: 7.5 V
